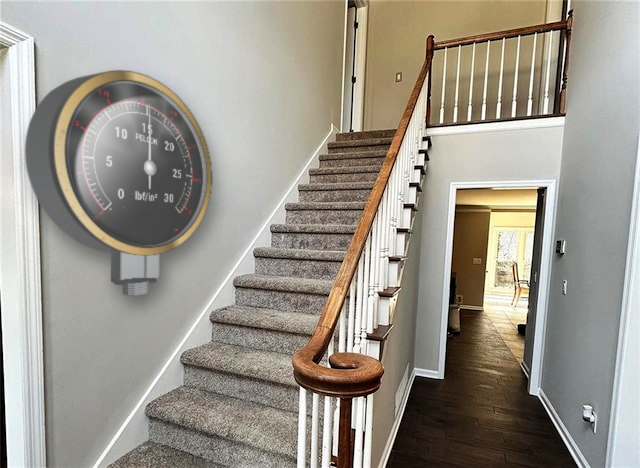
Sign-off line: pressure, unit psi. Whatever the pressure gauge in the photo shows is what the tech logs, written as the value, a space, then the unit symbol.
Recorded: 15 psi
